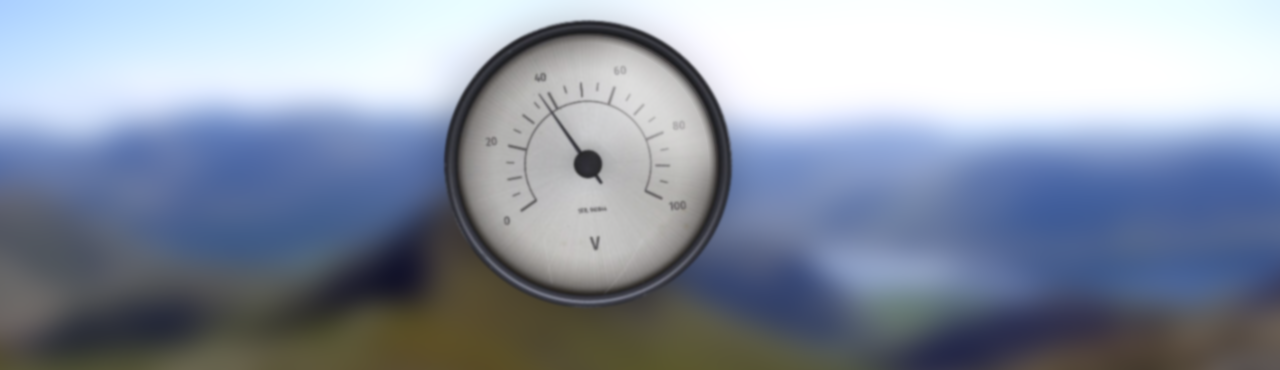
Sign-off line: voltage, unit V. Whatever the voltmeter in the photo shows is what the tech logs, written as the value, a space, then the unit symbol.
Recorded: 37.5 V
